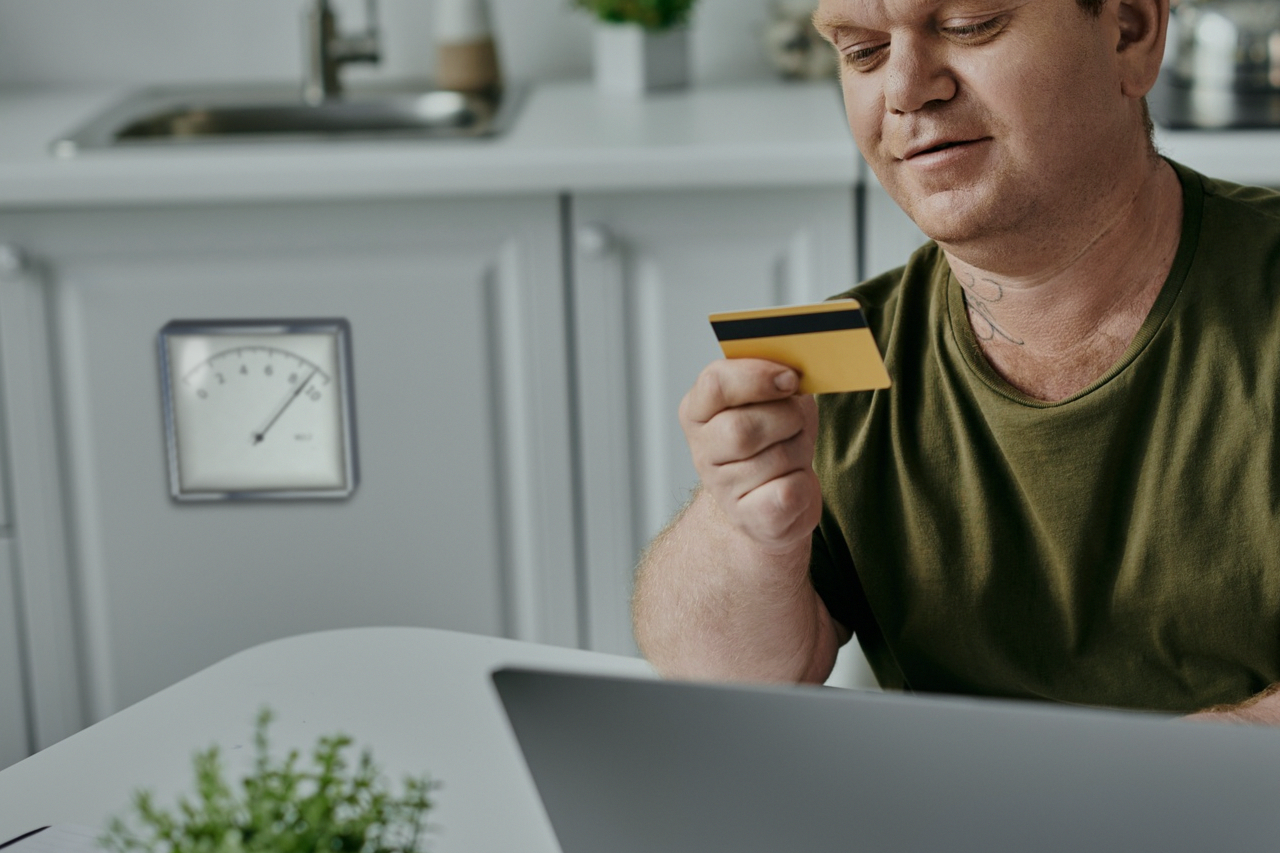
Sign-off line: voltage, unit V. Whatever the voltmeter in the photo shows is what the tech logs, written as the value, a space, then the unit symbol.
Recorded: 9 V
